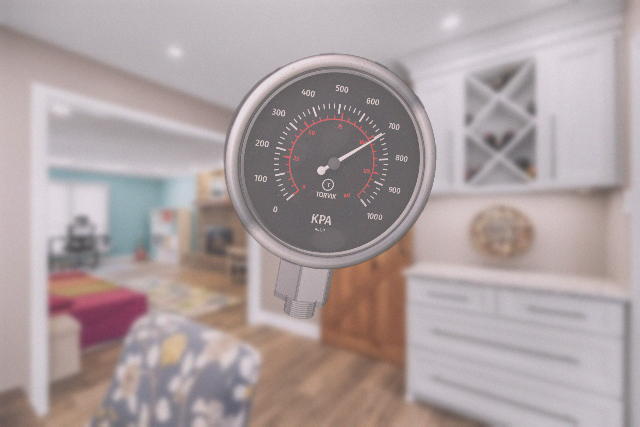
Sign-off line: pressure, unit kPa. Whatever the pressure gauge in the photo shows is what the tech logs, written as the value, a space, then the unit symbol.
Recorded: 700 kPa
